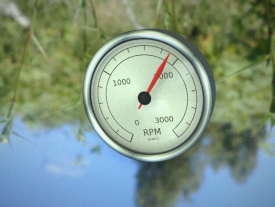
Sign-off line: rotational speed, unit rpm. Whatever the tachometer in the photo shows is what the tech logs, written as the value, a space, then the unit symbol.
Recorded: 1900 rpm
